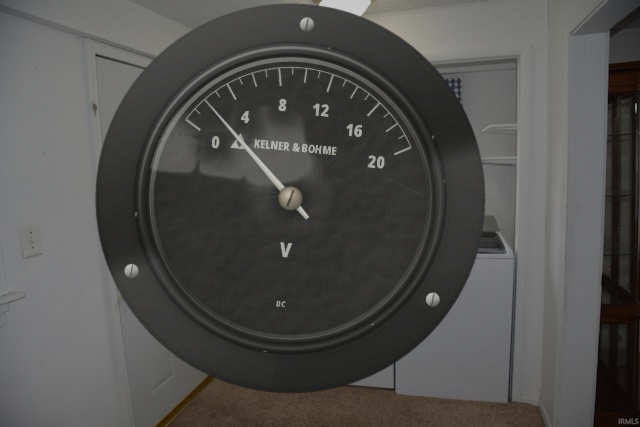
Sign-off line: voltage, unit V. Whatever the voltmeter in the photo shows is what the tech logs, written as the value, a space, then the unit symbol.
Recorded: 2 V
